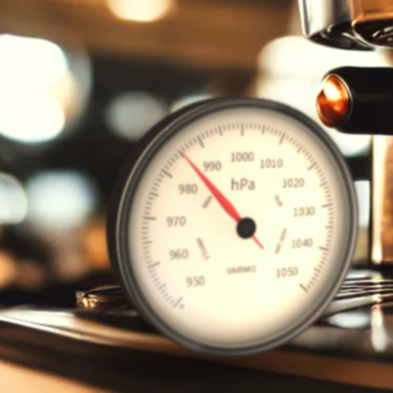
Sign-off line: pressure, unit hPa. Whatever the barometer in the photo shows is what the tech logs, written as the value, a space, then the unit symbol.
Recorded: 985 hPa
